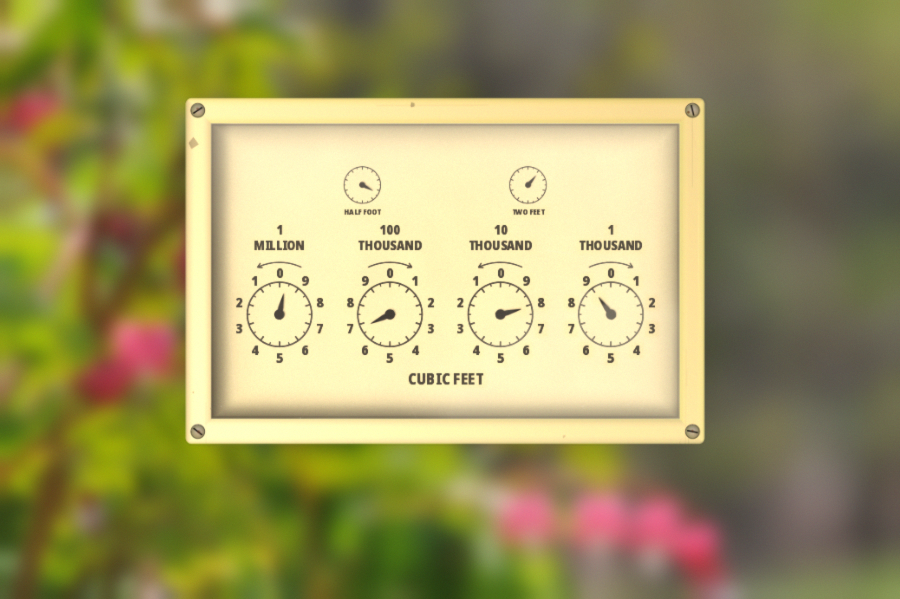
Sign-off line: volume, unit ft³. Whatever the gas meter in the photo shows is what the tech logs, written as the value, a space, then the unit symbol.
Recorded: 967900 ft³
